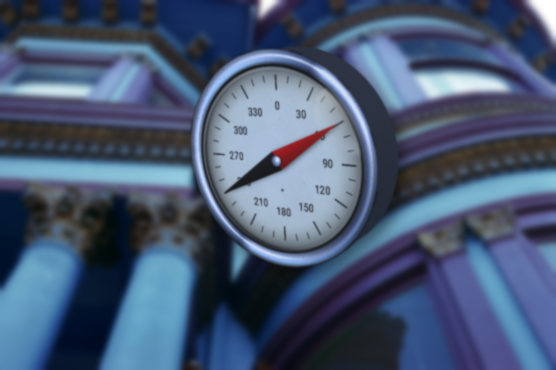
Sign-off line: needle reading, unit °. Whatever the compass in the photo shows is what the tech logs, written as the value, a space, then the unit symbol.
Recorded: 60 °
